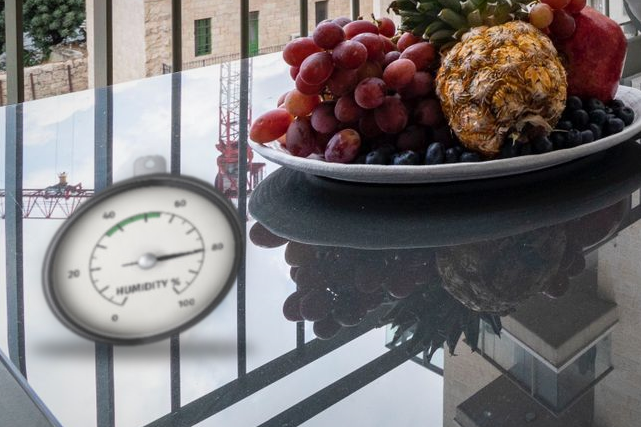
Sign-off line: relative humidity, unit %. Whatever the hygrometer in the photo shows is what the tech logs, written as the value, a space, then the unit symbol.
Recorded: 80 %
